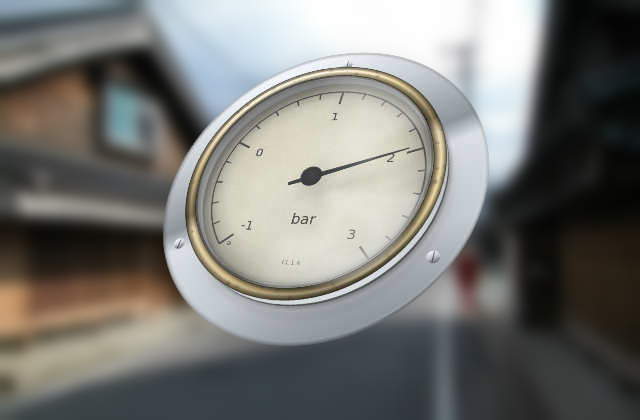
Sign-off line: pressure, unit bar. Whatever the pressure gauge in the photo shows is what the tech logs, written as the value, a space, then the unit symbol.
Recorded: 2 bar
